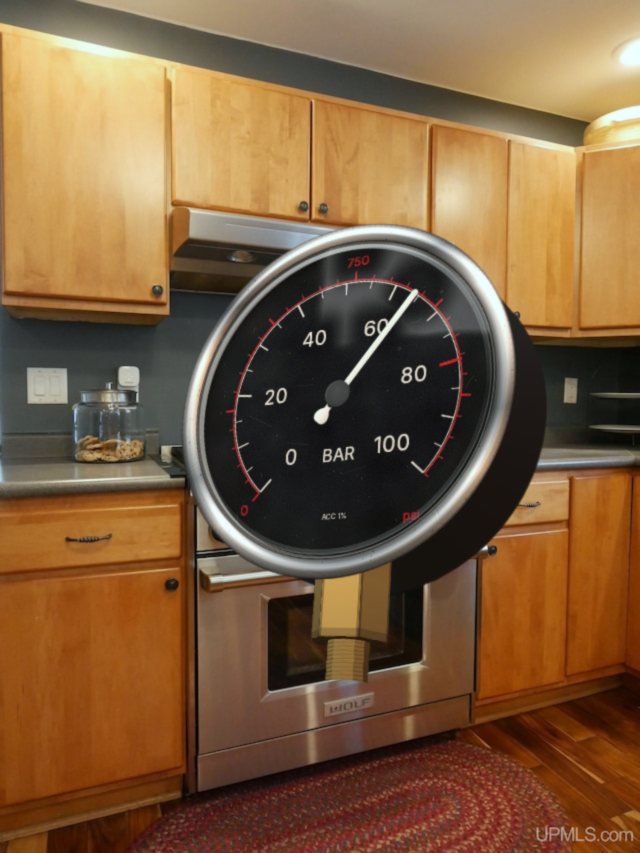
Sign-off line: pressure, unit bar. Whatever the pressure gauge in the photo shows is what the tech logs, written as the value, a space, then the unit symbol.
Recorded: 65 bar
